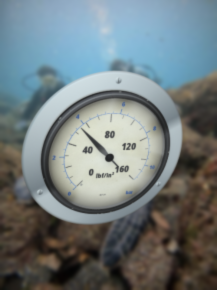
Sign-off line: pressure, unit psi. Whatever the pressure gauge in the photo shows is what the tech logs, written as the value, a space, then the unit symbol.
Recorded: 55 psi
